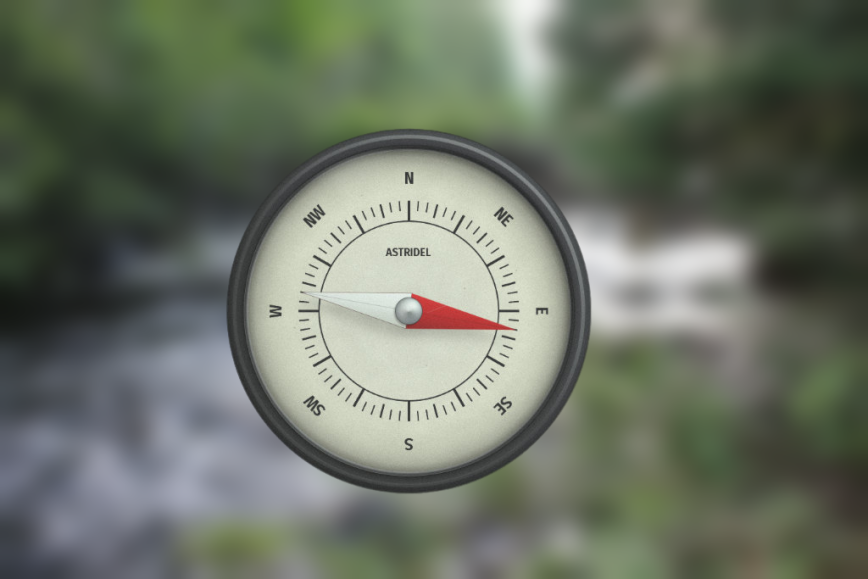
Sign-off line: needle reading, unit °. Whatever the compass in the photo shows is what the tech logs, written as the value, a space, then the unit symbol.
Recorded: 100 °
